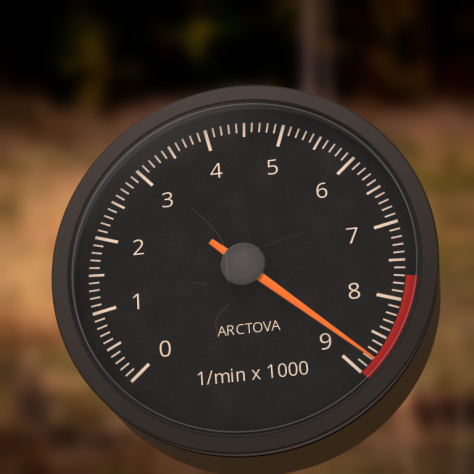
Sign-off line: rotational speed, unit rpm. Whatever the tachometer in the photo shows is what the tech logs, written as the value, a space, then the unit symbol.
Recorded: 8800 rpm
